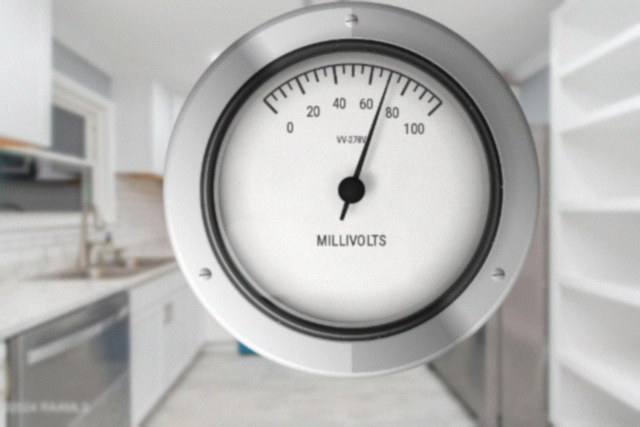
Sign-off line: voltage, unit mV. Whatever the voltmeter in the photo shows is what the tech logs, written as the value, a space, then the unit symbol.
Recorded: 70 mV
